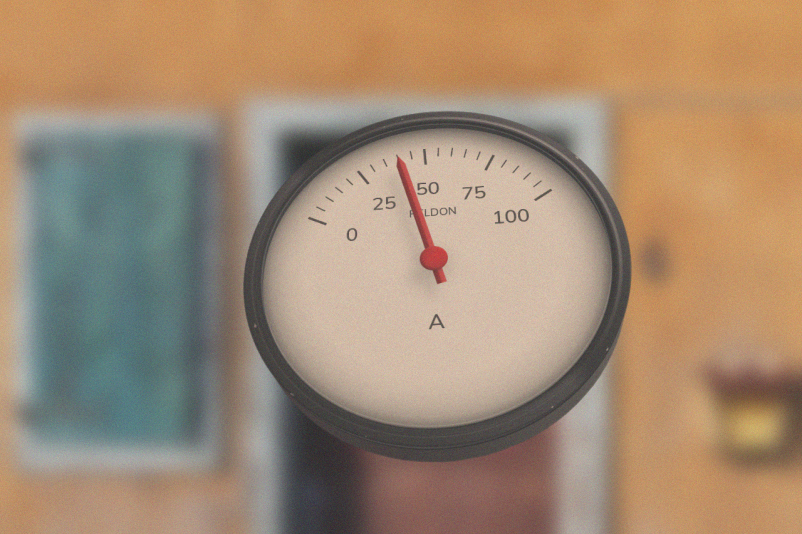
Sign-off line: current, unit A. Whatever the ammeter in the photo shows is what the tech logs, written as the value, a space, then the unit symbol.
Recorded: 40 A
